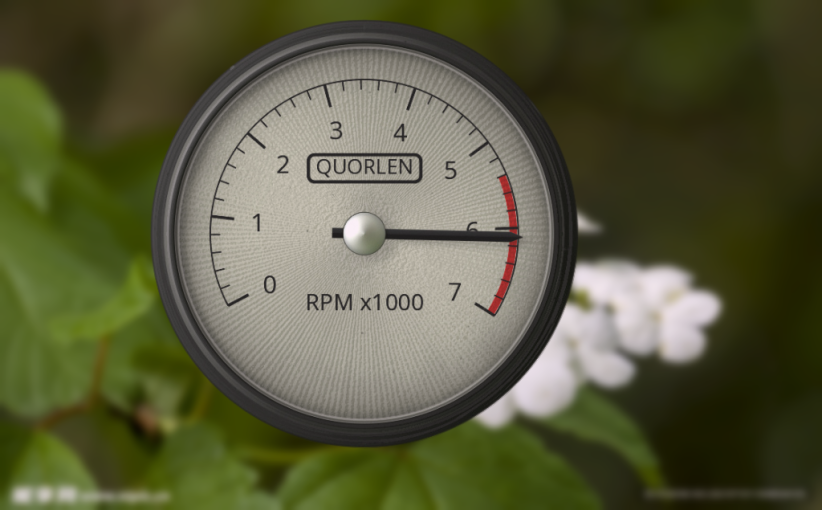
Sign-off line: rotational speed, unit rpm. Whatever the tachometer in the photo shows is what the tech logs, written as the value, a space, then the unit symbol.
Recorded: 6100 rpm
